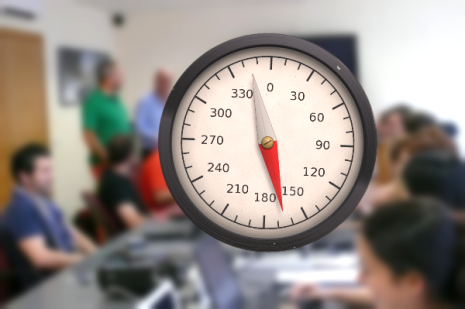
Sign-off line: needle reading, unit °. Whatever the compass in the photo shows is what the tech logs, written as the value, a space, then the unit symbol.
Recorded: 165 °
